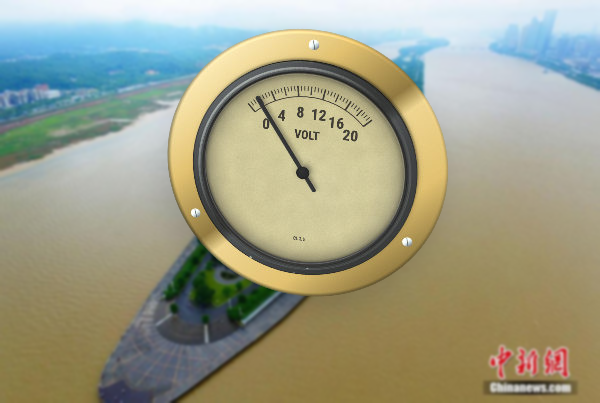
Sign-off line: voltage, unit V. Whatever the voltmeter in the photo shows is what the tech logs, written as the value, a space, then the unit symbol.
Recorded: 2 V
